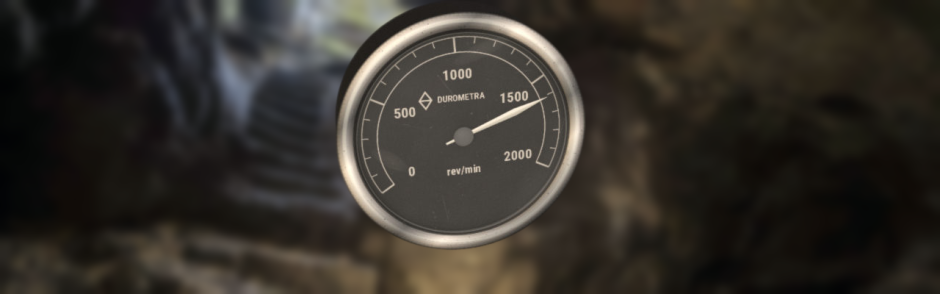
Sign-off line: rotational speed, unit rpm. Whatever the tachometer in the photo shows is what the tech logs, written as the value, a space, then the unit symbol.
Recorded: 1600 rpm
